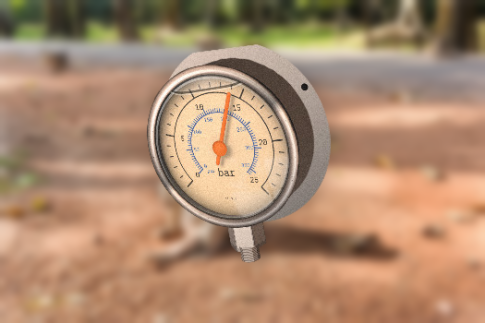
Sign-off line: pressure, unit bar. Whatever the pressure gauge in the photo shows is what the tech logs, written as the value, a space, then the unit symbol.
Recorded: 14 bar
